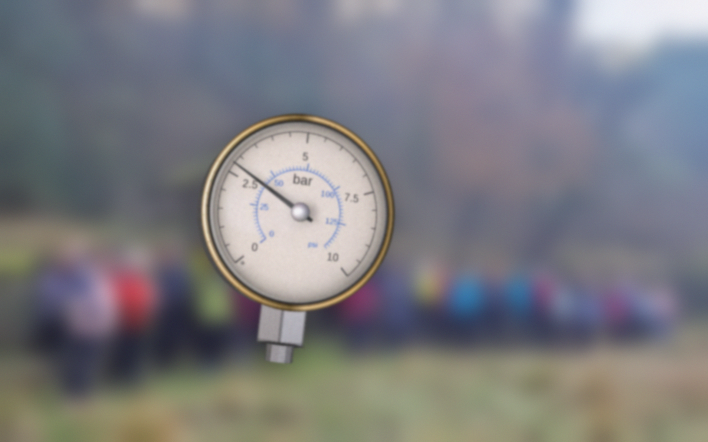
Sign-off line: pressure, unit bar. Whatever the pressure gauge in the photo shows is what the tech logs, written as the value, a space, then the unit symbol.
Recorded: 2.75 bar
